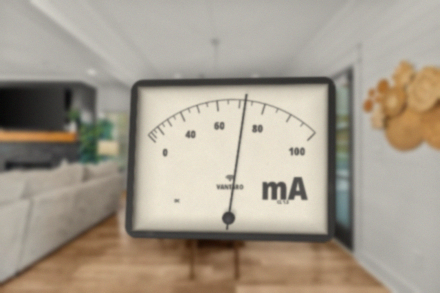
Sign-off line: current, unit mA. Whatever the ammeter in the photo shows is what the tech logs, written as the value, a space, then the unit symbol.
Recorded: 72.5 mA
